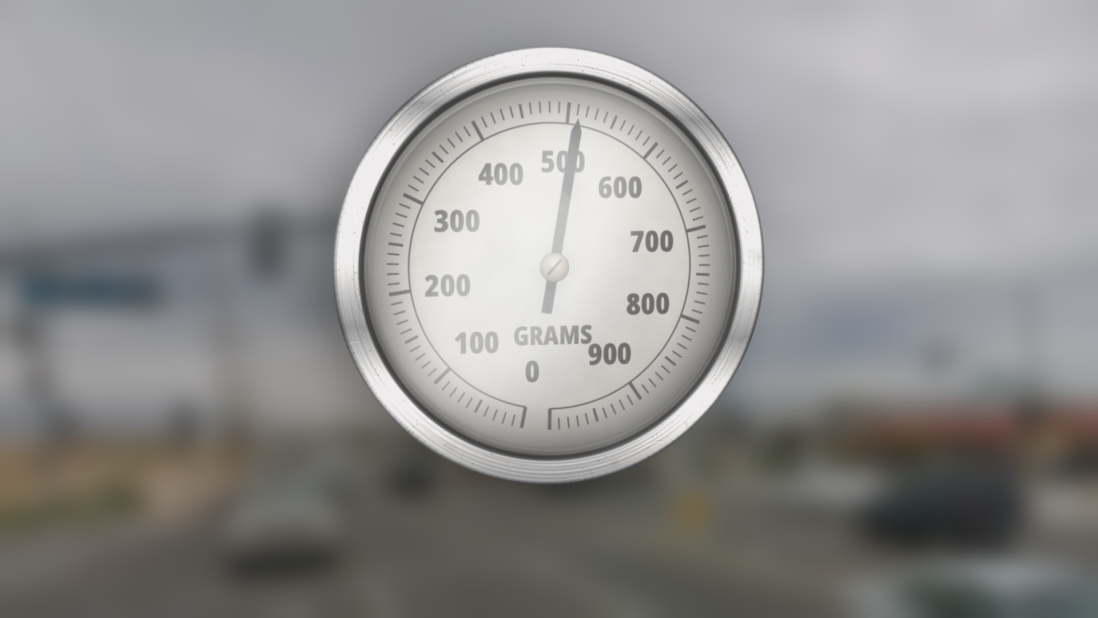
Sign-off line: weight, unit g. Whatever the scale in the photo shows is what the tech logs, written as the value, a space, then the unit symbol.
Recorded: 510 g
